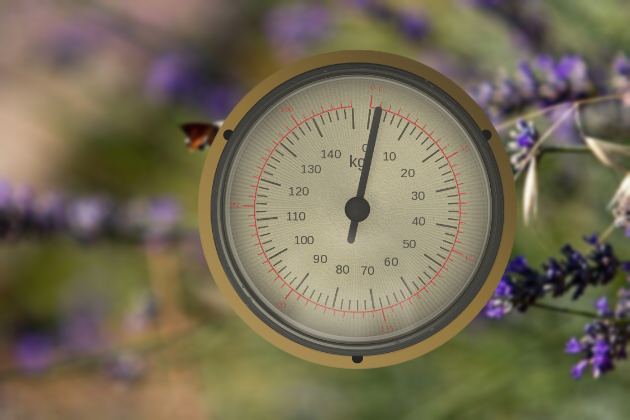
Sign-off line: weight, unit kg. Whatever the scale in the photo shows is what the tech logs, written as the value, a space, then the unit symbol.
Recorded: 2 kg
